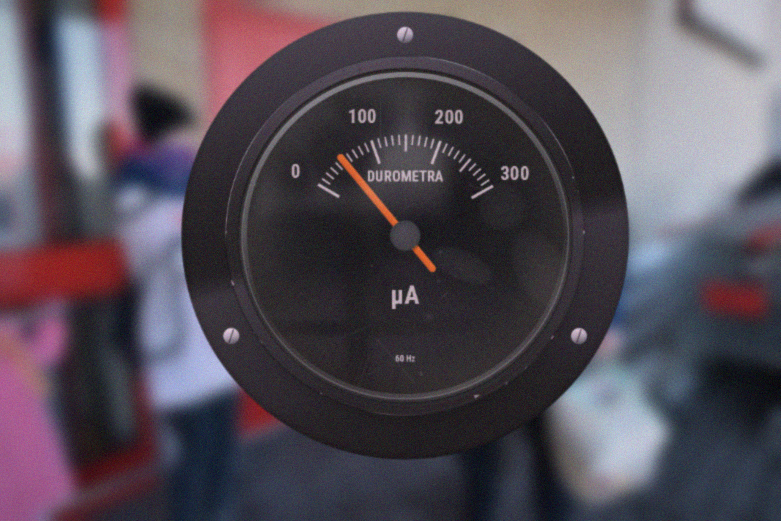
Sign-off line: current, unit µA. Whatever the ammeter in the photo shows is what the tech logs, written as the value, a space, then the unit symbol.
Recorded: 50 µA
